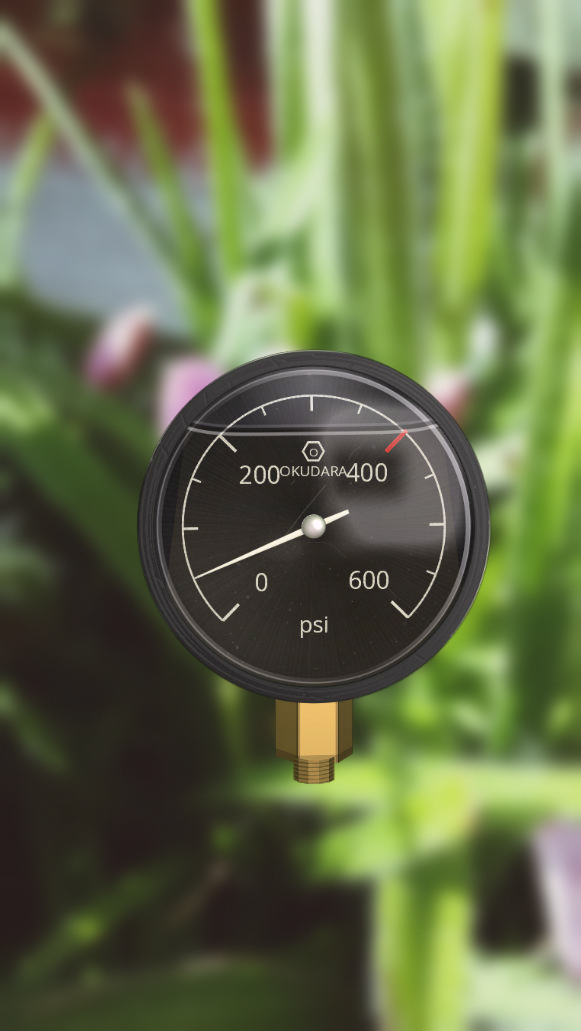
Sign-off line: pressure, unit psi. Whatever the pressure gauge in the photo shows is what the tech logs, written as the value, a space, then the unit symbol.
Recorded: 50 psi
